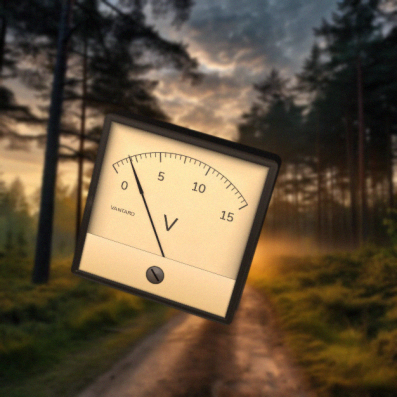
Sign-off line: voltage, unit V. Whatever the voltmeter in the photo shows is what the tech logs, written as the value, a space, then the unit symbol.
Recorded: 2 V
